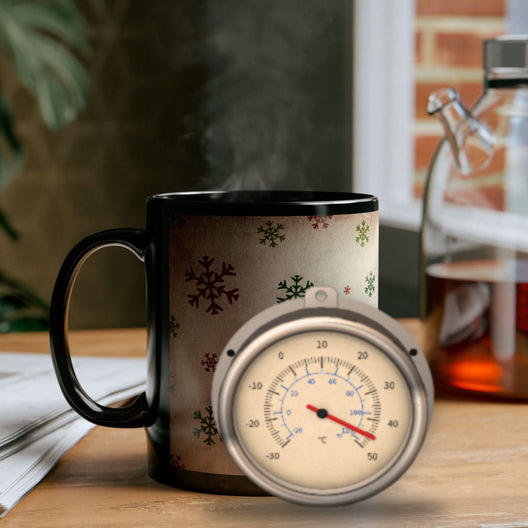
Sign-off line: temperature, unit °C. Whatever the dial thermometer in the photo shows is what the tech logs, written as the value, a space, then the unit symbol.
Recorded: 45 °C
